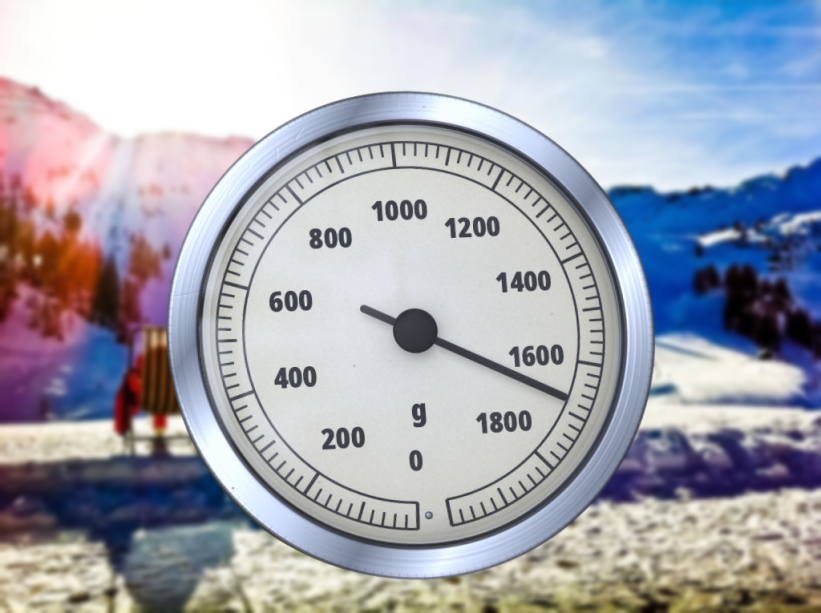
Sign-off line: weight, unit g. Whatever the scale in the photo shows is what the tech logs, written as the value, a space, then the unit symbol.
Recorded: 1680 g
